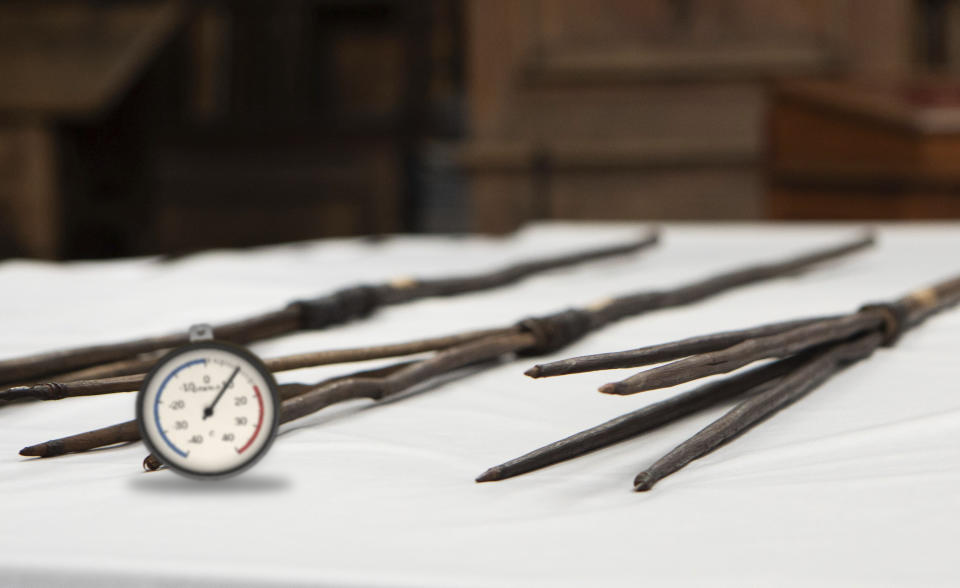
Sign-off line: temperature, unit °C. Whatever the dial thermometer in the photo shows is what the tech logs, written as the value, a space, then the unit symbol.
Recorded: 10 °C
